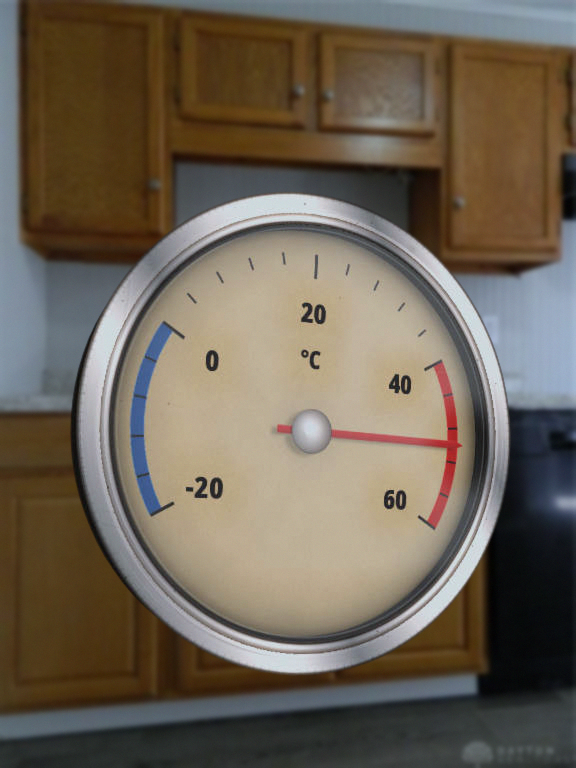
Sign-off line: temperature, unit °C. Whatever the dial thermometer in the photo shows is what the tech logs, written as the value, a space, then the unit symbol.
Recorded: 50 °C
